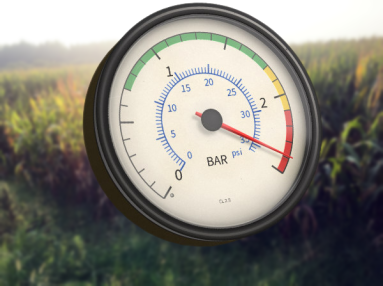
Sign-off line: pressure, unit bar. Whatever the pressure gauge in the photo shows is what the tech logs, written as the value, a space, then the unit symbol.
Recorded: 2.4 bar
